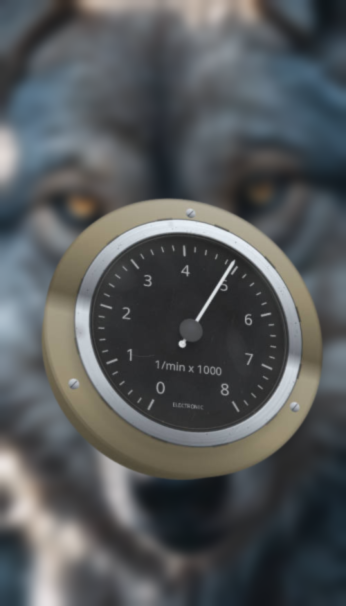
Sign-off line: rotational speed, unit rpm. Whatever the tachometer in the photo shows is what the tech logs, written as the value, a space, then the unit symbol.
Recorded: 4900 rpm
